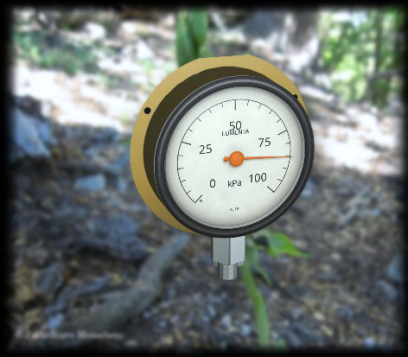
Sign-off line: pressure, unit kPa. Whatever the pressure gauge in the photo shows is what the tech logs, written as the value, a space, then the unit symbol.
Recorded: 85 kPa
